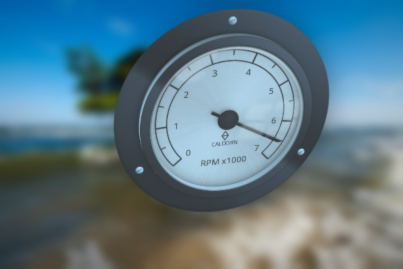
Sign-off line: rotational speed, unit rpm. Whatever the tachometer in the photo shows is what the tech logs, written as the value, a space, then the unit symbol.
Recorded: 6500 rpm
